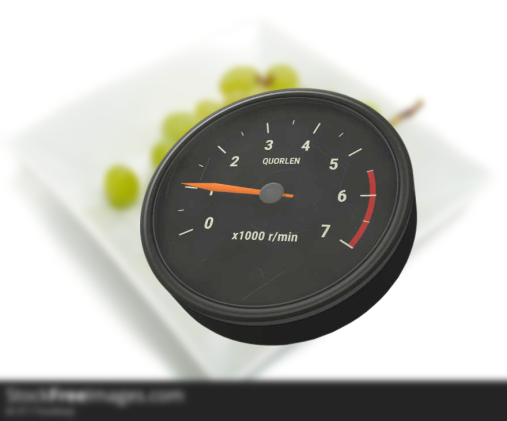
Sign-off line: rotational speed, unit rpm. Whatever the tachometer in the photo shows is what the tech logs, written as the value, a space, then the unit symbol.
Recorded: 1000 rpm
